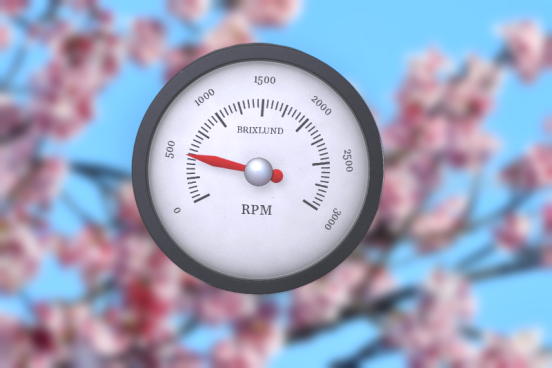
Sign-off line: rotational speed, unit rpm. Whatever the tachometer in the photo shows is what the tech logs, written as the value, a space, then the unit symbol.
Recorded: 500 rpm
